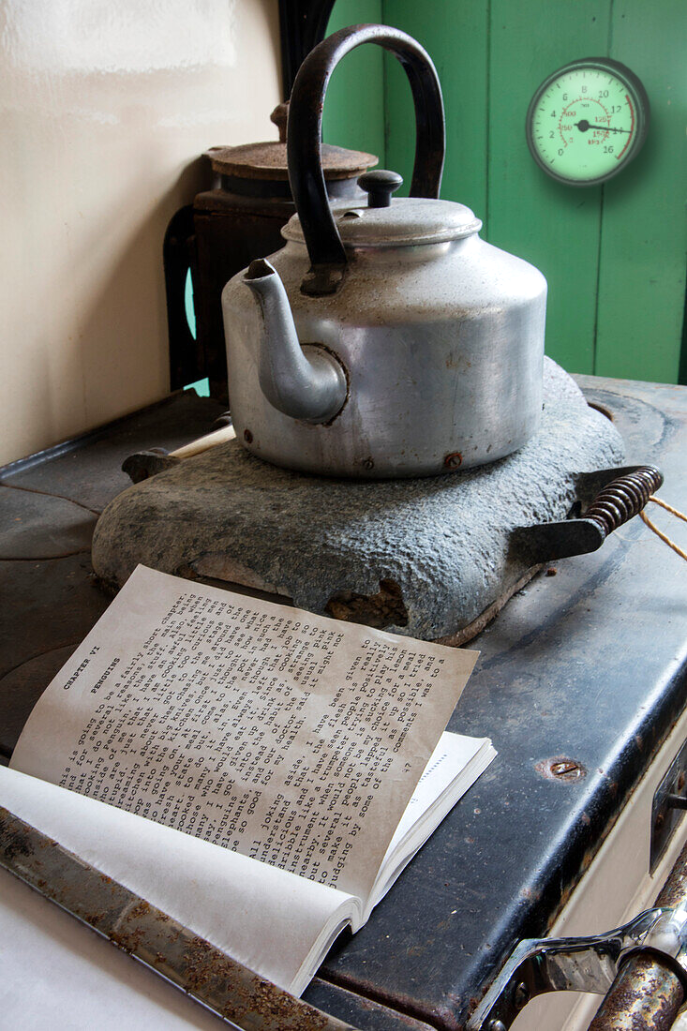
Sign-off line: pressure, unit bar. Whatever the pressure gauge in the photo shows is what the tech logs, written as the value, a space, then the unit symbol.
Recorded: 14 bar
